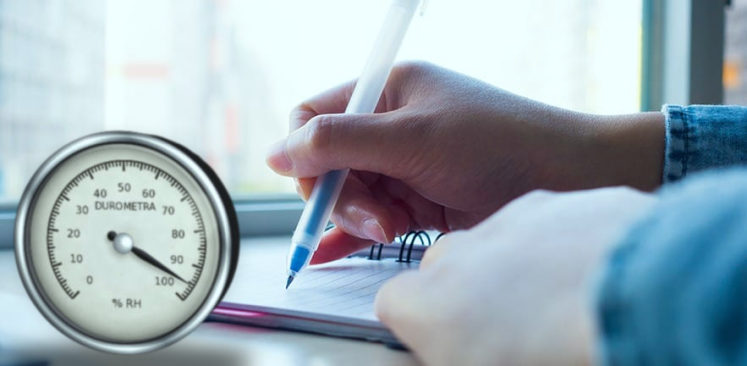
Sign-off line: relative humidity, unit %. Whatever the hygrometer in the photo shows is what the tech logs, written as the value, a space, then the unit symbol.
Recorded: 95 %
